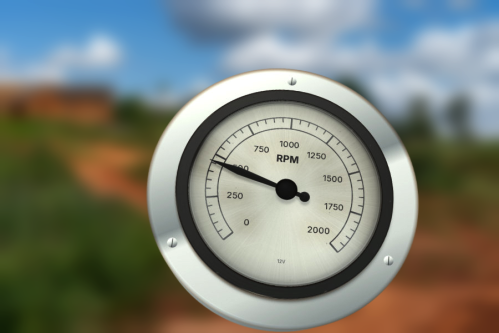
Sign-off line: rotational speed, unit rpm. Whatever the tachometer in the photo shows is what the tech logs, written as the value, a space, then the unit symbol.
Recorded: 450 rpm
